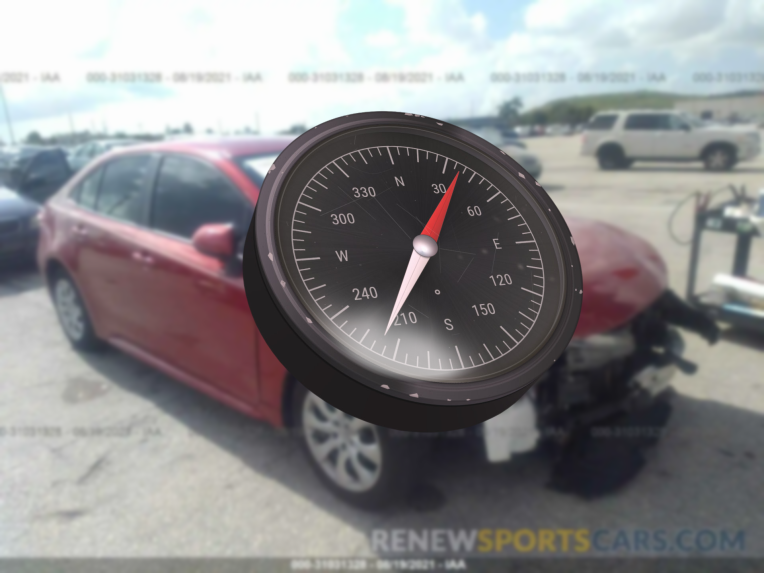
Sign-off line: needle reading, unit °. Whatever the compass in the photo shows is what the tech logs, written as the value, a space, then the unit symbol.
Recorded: 37.5 °
